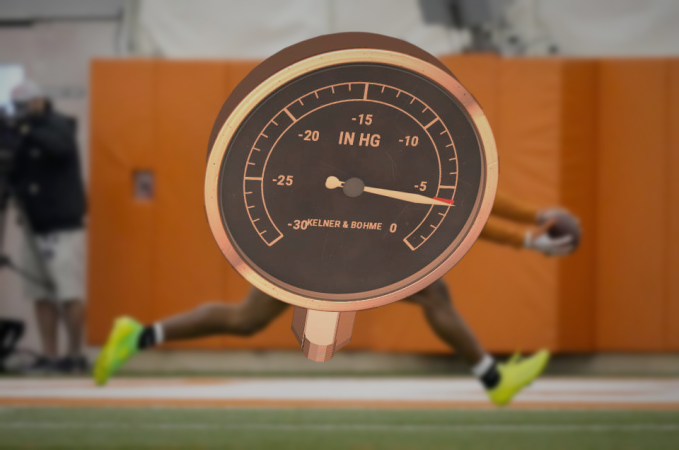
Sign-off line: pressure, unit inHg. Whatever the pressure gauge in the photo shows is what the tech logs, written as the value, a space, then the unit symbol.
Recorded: -4 inHg
